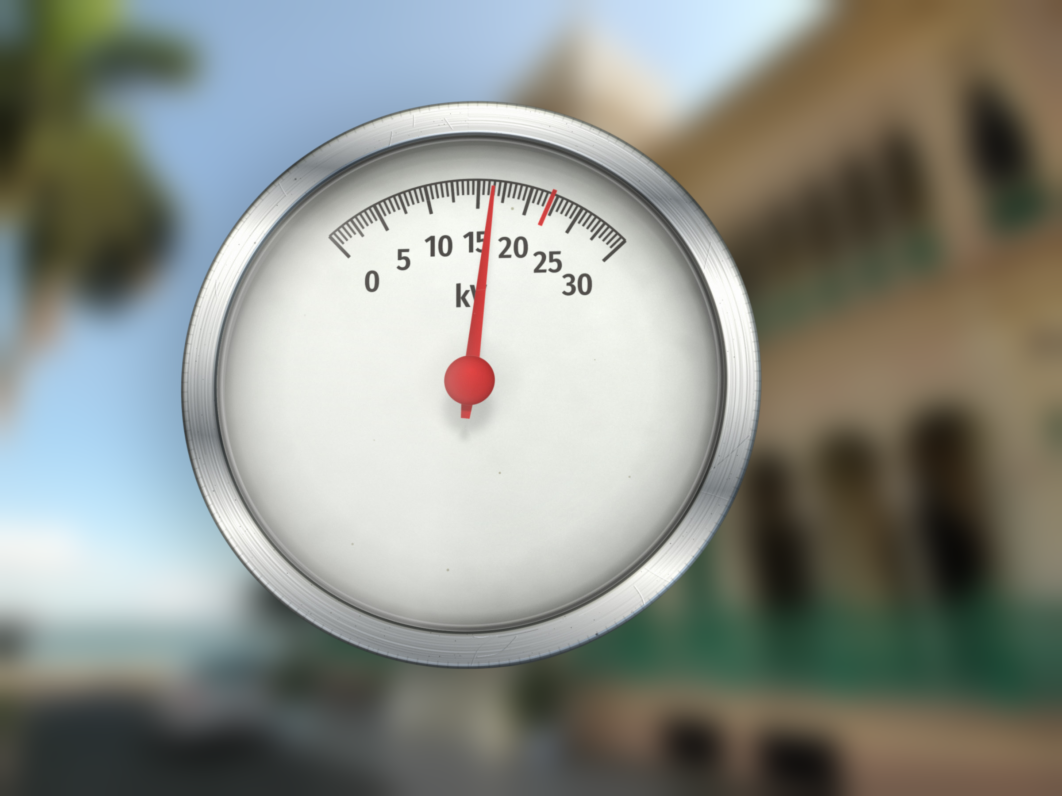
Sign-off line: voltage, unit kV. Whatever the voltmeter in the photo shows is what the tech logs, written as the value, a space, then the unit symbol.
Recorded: 16.5 kV
